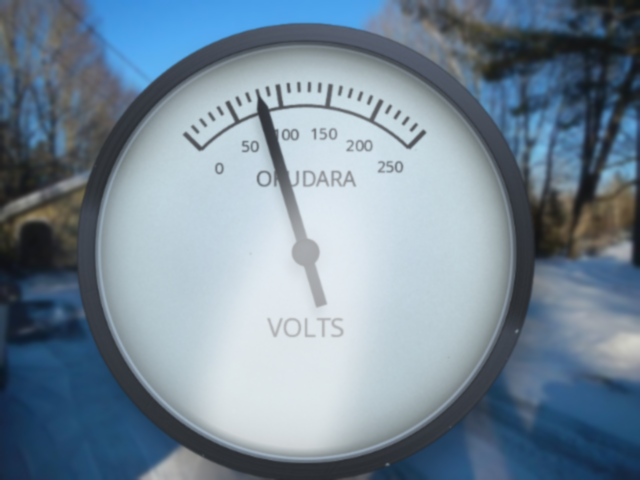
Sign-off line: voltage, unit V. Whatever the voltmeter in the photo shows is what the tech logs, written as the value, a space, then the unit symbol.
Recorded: 80 V
